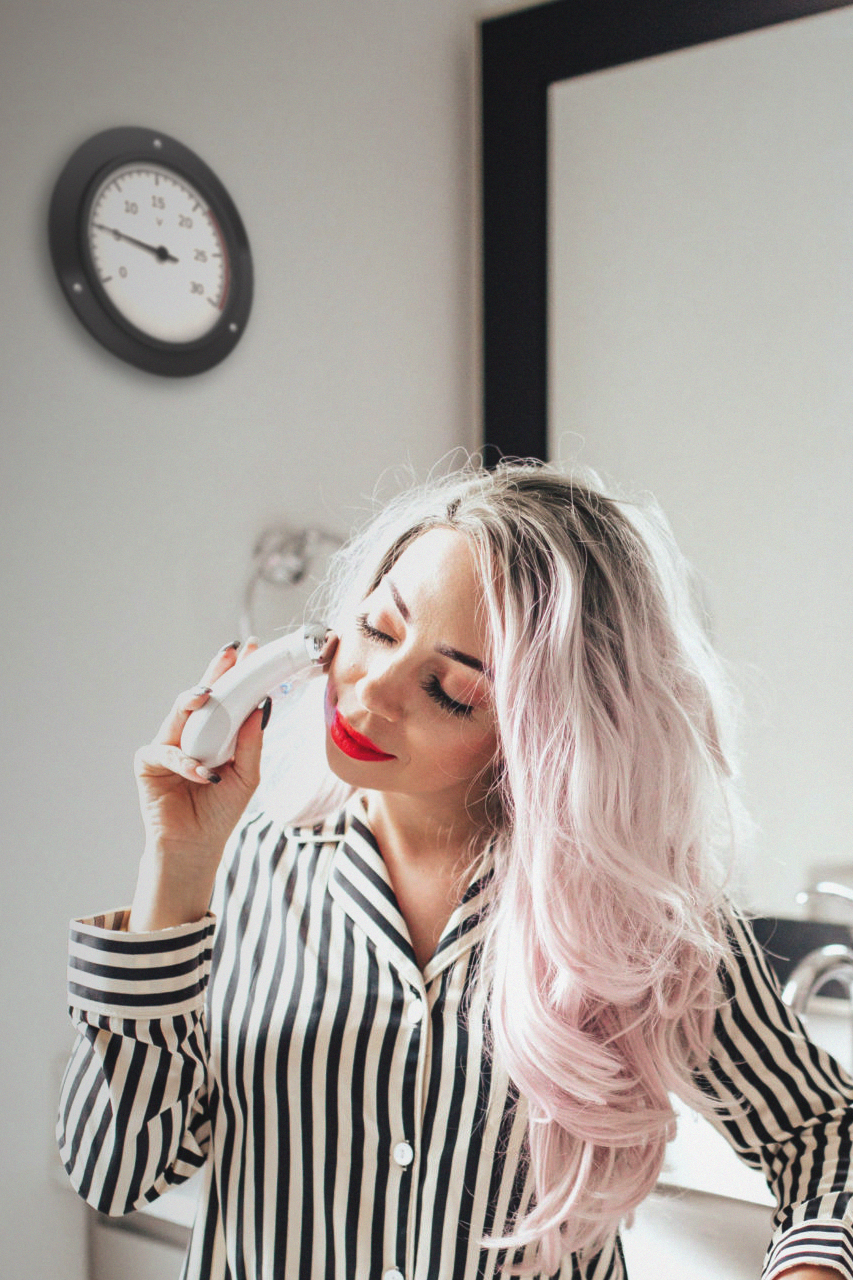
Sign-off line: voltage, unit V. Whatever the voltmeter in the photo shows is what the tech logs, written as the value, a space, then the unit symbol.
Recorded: 5 V
